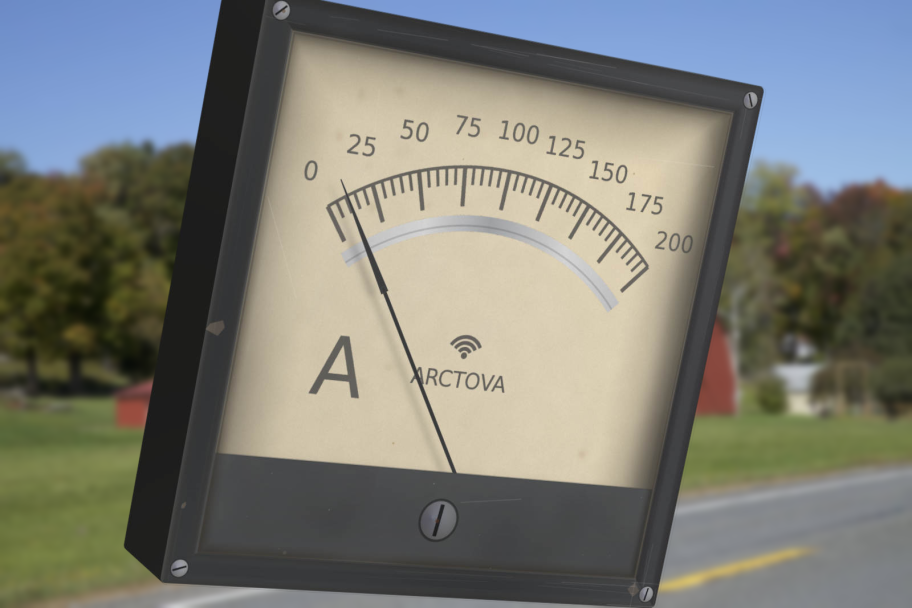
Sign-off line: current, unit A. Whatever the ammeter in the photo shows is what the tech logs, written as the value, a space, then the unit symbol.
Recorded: 10 A
